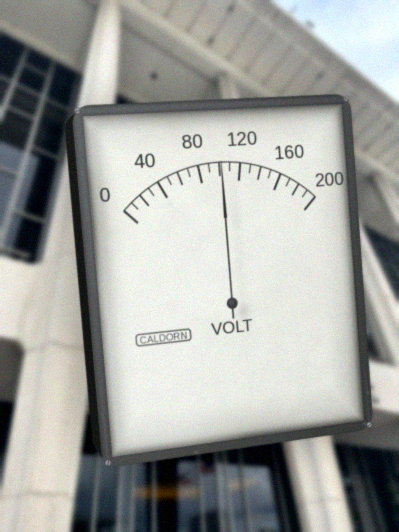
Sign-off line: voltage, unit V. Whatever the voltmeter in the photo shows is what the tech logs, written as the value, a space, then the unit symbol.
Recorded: 100 V
